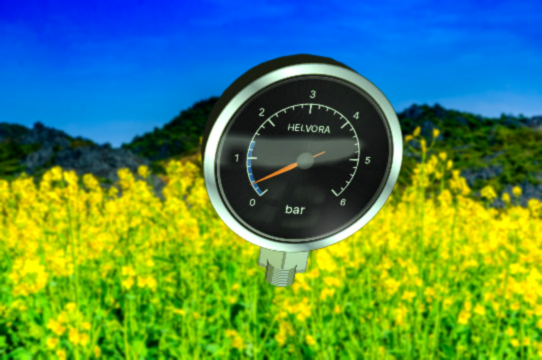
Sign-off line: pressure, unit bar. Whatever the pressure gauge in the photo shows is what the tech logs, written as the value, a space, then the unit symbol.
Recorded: 0.4 bar
